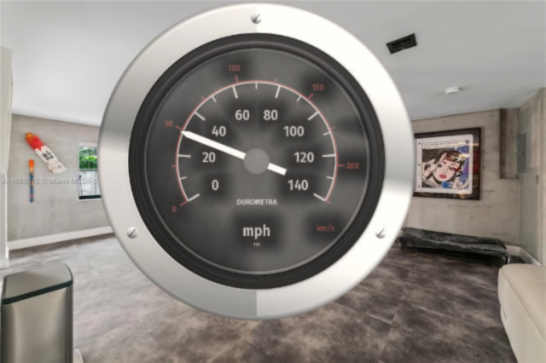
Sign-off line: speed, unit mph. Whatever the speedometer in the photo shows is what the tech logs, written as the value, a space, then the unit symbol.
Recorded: 30 mph
